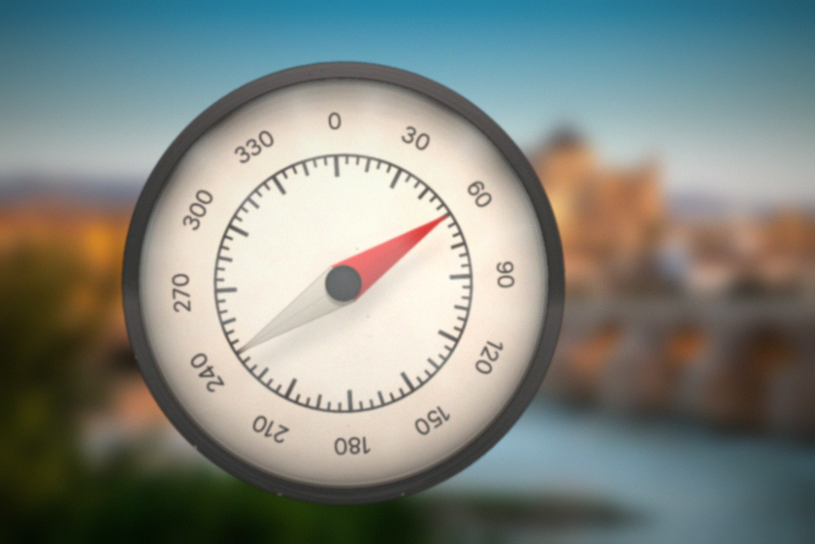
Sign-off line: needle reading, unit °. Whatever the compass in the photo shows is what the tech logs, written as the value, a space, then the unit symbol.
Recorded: 60 °
